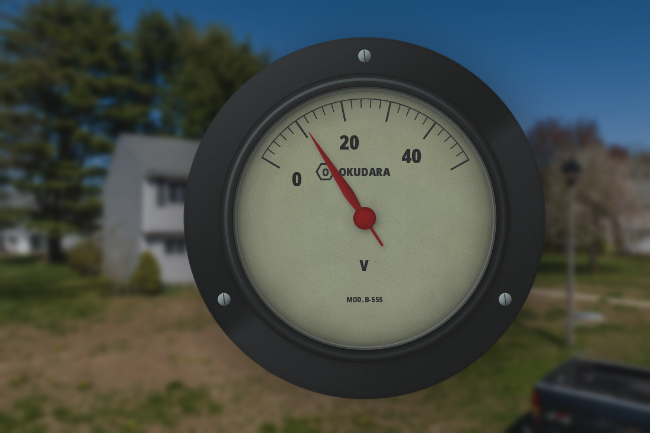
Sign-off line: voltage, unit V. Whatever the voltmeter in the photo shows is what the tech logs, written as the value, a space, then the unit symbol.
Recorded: 11 V
